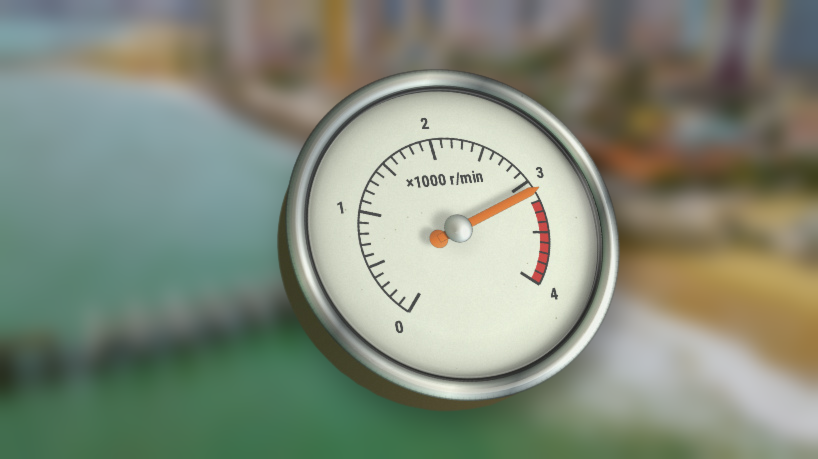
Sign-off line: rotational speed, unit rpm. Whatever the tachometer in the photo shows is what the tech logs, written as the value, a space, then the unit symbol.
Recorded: 3100 rpm
